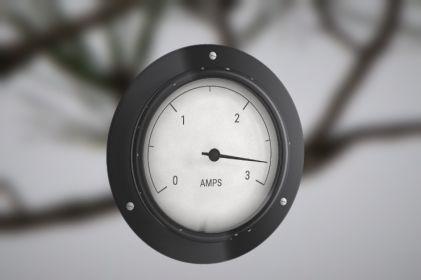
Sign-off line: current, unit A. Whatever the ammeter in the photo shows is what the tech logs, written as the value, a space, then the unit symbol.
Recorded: 2.75 A
